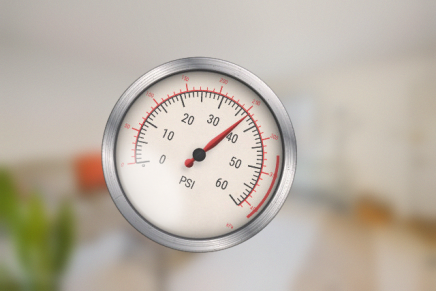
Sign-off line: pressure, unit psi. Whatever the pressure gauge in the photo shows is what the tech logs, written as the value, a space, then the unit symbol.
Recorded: 37 psi
